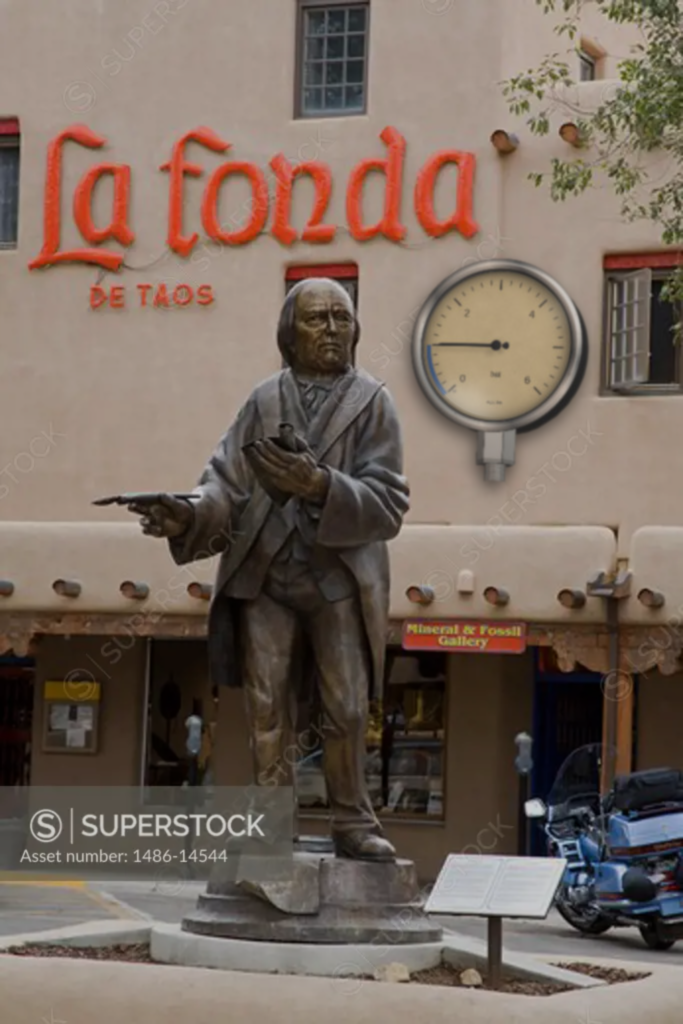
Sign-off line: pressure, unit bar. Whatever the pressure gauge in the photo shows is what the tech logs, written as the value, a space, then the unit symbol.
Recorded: 1 bar
